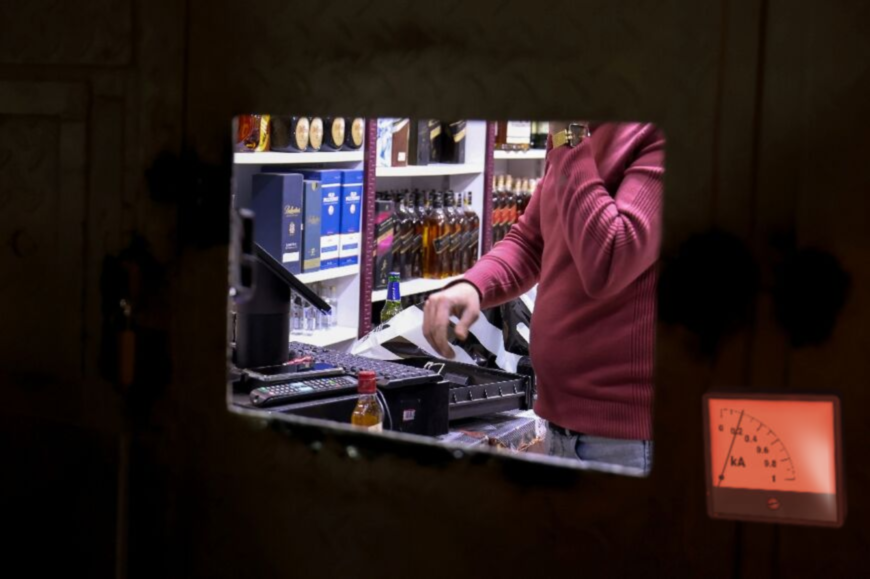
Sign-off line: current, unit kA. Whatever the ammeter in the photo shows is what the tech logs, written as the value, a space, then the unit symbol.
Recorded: 0.2 kA
